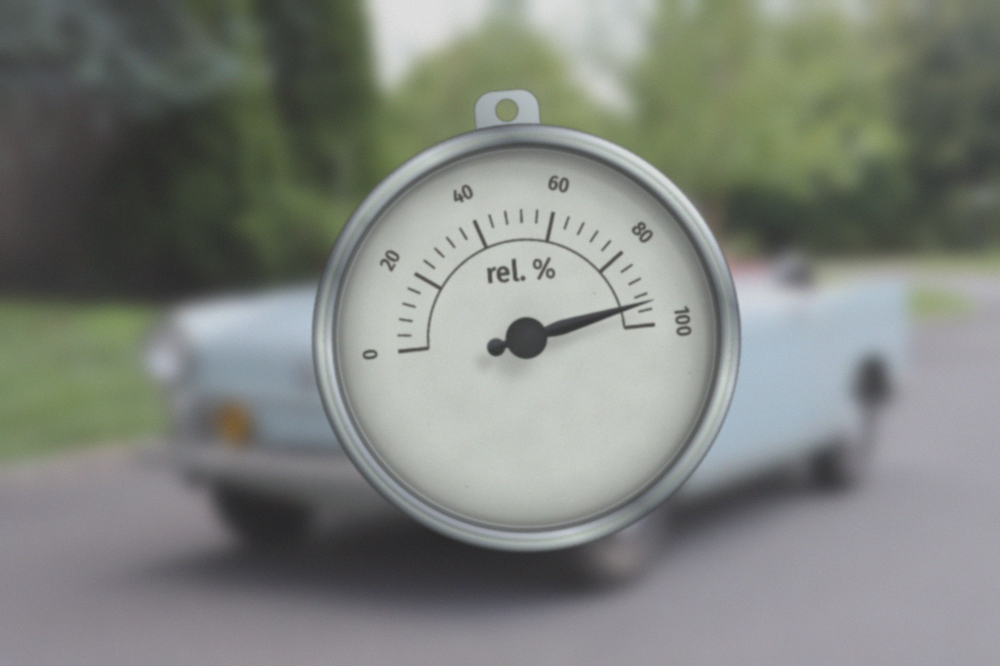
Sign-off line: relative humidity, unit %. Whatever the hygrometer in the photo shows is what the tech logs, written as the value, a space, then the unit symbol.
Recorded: 94 %
